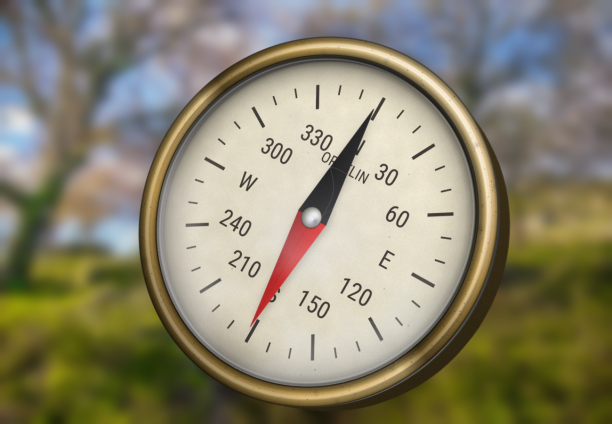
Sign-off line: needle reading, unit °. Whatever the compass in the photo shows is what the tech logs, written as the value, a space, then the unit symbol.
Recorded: 180 °
